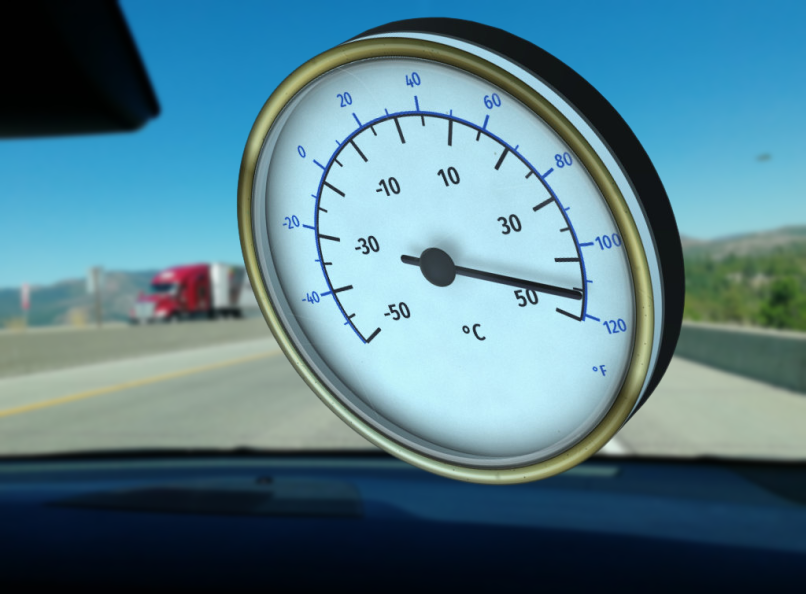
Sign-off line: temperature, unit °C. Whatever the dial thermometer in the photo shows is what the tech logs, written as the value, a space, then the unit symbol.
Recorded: 45 °C
